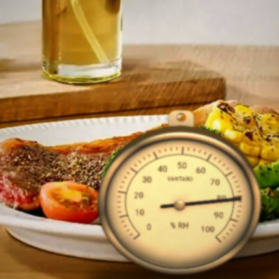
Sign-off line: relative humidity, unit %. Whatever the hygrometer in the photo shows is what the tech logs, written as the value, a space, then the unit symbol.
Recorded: 80 %
